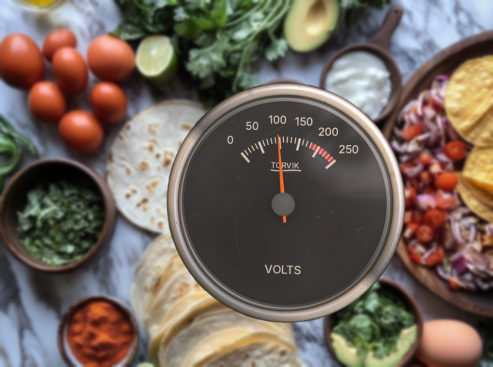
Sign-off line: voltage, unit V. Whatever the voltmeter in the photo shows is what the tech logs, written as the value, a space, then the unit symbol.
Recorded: 100 V
